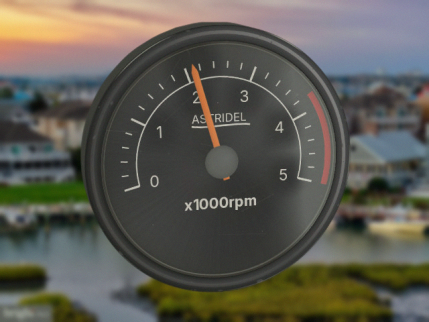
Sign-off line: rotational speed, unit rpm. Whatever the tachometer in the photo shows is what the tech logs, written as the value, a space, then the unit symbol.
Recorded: 2100 rpm
